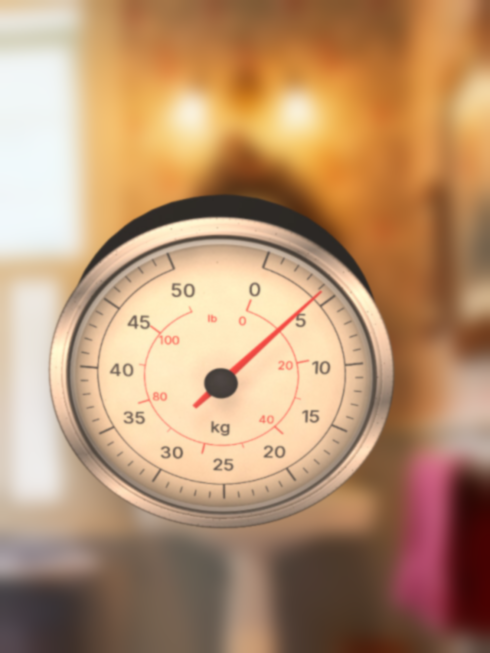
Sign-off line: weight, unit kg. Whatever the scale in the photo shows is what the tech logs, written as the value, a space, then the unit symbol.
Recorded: 4 kg
